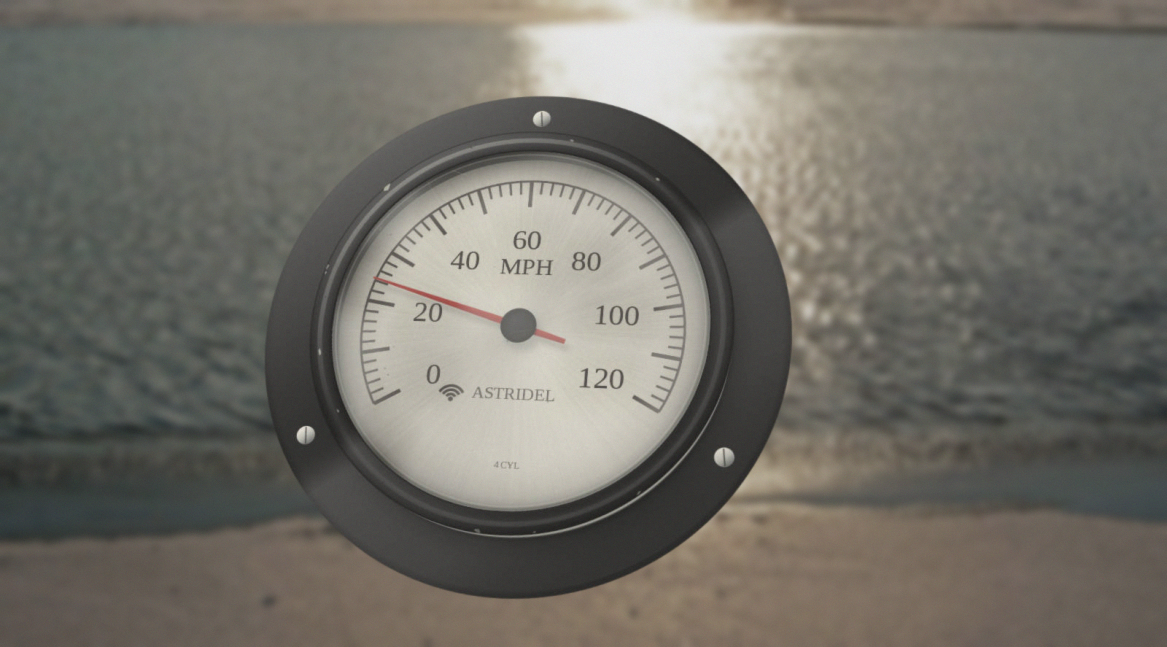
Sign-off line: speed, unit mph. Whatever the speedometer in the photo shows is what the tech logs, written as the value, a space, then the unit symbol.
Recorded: 24 mph
